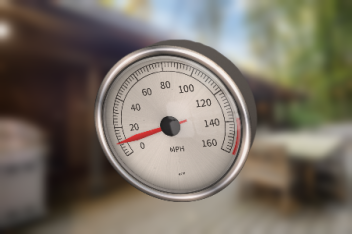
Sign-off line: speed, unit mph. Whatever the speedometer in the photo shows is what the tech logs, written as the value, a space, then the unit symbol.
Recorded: 10 mph
